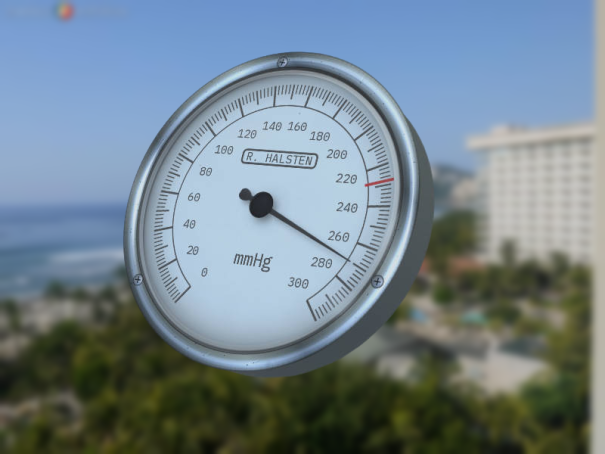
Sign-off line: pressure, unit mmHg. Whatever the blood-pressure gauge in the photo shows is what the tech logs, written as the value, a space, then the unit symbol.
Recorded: 270 mmHg
